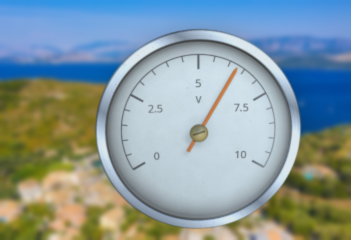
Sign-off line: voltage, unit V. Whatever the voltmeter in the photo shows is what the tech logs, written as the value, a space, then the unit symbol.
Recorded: 6.25 V
